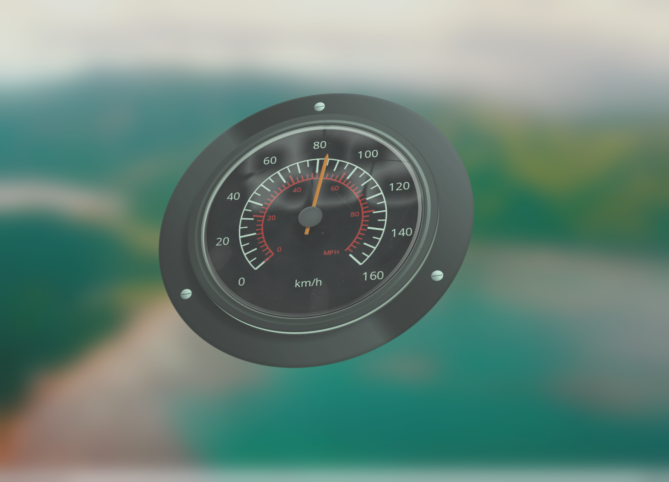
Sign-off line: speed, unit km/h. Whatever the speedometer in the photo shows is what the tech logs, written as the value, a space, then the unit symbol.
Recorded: 85 km/h
